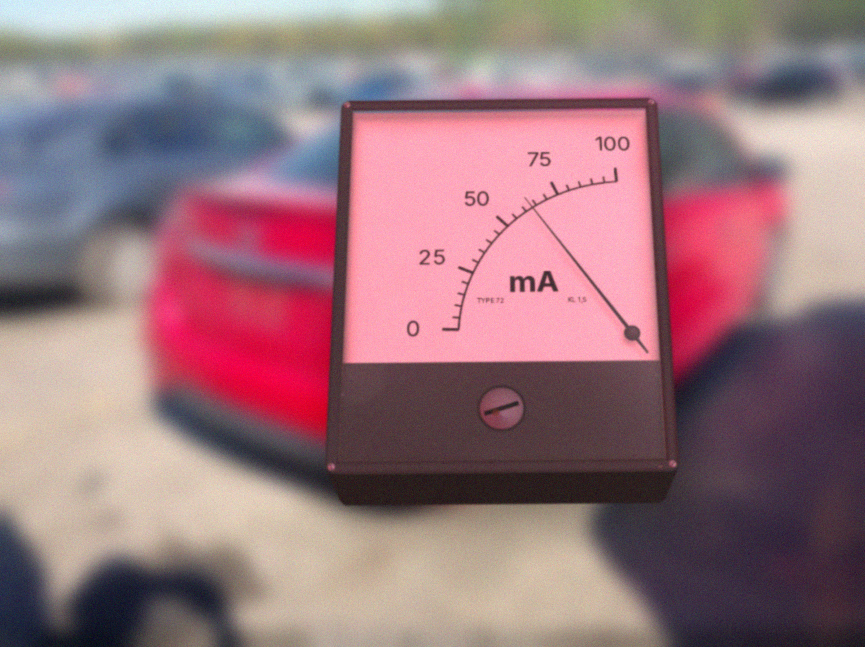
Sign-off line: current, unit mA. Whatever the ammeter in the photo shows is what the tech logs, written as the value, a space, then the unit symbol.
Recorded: 62.5 mA
